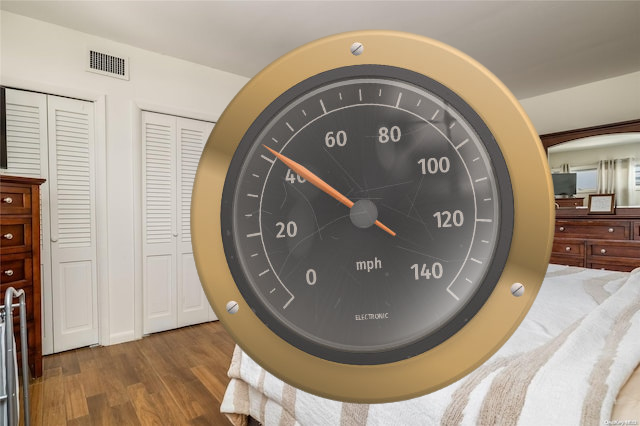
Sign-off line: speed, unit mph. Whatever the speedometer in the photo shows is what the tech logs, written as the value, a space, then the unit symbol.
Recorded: 42.5 mph
